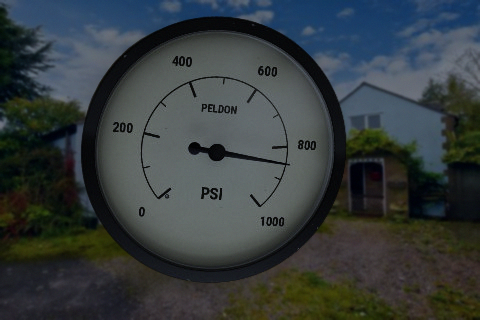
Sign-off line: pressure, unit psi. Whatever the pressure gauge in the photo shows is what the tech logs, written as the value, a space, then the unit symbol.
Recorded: 850 psi
